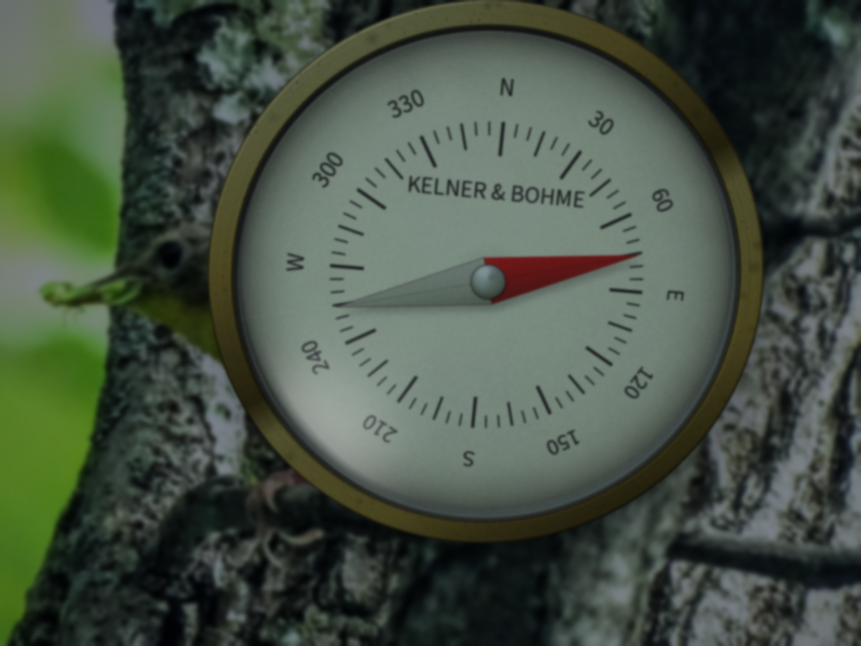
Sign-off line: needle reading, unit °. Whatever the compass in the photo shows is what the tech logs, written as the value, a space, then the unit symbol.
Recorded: 75 °
